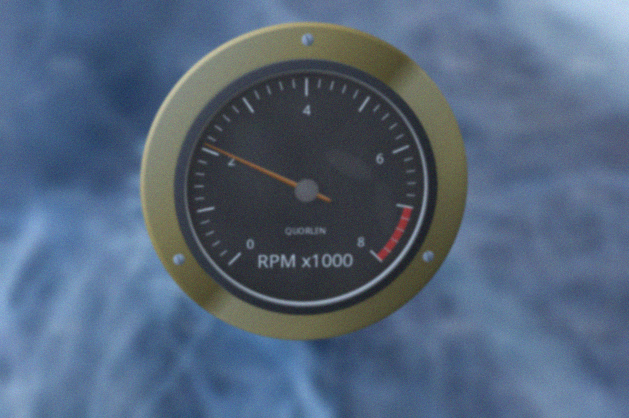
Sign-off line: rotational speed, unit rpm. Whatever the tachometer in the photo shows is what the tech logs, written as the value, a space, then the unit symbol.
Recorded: 2100 rpm
